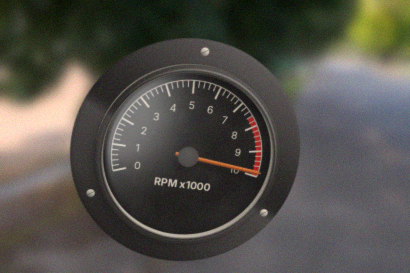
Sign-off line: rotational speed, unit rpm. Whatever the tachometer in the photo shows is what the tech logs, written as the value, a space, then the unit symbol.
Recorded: 9800 rpm
